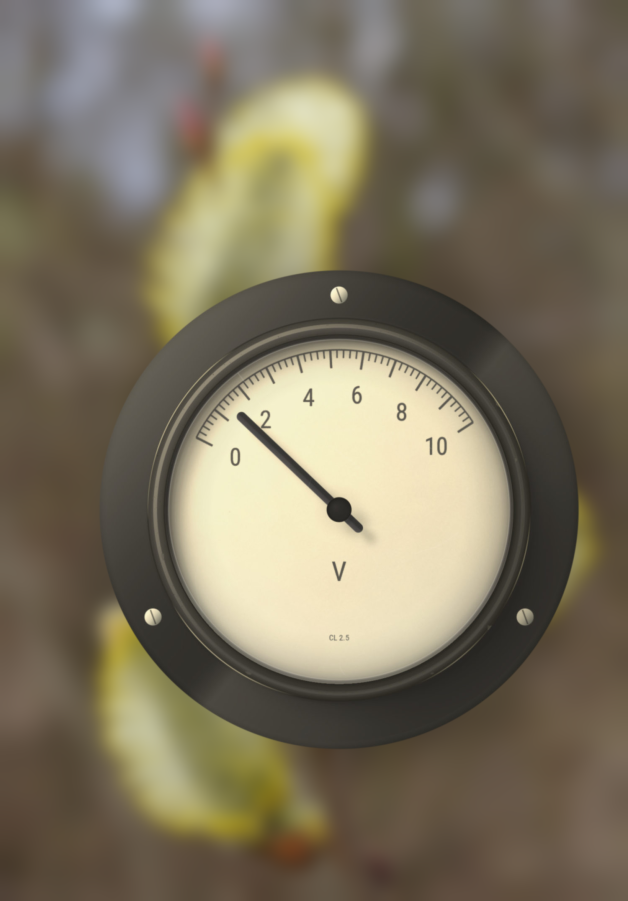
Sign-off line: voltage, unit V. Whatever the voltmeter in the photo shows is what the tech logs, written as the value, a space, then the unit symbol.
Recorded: 1.4 V
